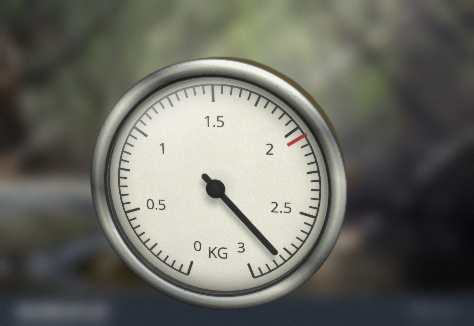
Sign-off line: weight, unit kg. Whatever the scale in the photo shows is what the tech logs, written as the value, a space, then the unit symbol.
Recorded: 2.8 kg
